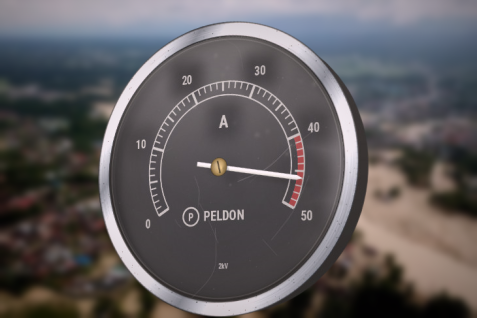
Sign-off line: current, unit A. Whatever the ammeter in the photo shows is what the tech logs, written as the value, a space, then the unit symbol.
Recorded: 46 A
